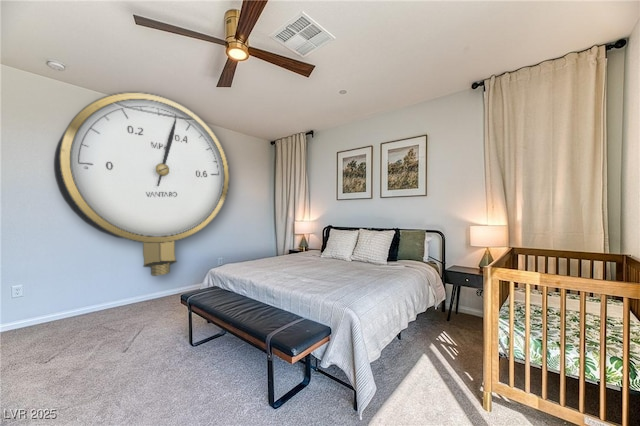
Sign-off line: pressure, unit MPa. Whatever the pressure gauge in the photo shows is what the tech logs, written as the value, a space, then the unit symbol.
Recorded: 0.35 MPa
